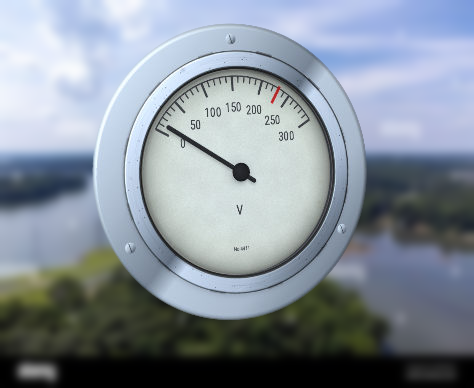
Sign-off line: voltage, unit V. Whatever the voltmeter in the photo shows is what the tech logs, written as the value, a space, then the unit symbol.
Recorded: 10 V
